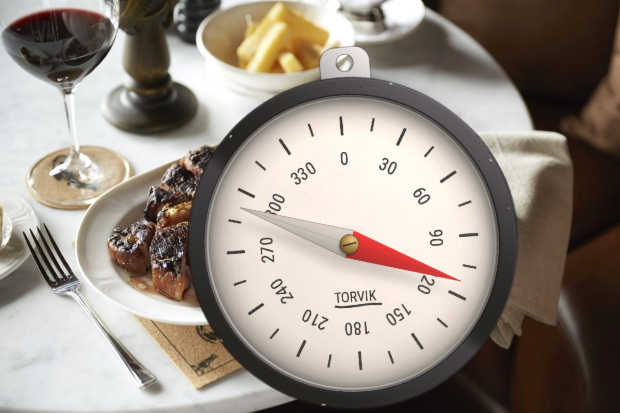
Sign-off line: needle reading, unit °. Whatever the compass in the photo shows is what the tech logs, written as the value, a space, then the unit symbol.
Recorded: 112.5 °
